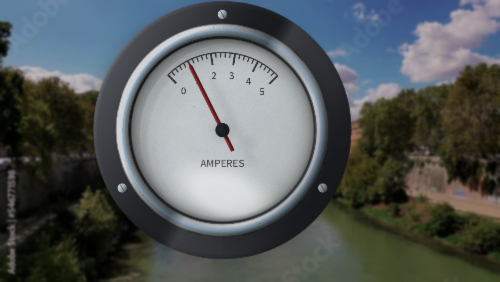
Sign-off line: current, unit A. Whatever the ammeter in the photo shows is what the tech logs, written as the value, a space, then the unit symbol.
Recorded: 1 A
